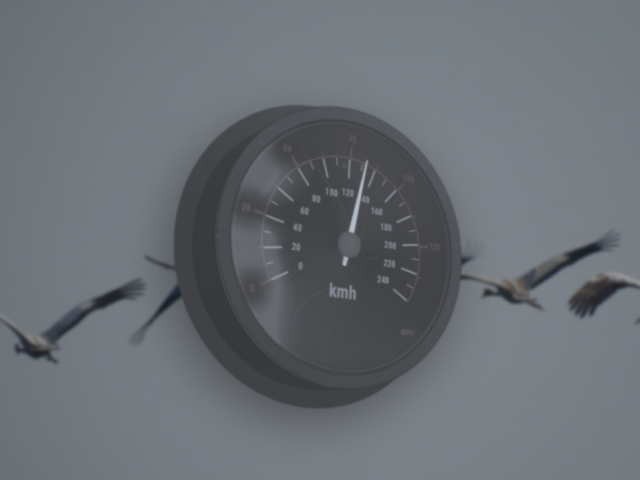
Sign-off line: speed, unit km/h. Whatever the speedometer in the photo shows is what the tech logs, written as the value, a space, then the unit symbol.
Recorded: 130 km/h
